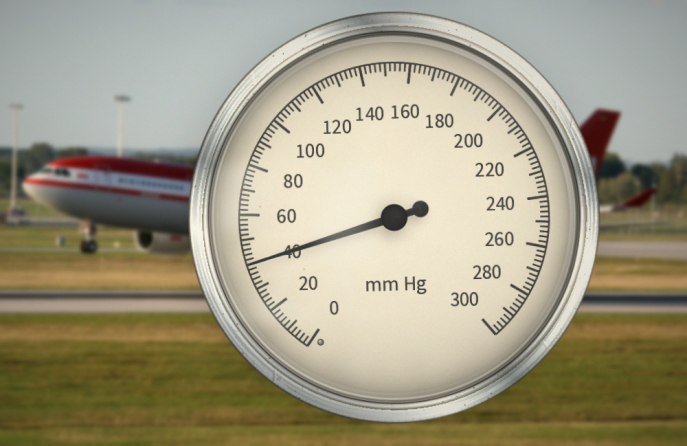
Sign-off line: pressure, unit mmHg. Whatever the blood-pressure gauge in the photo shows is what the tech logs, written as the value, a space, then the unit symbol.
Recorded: 40 mmHg
